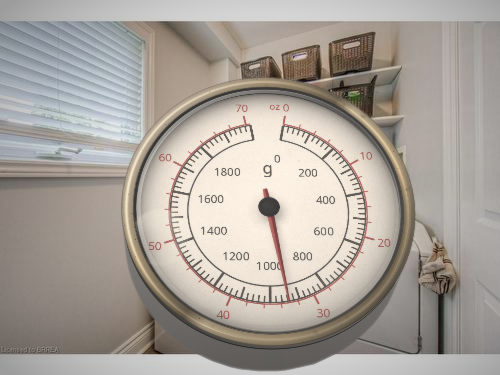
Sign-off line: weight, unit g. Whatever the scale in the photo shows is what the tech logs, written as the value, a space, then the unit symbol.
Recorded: 940 g
